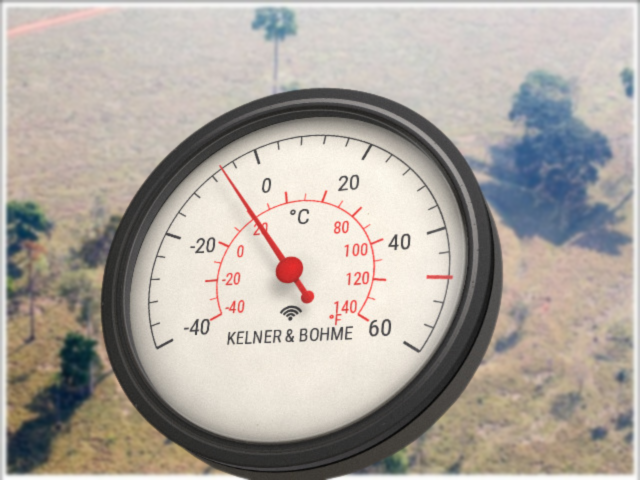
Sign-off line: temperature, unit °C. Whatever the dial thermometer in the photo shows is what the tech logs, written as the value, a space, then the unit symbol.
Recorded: -6 °C
